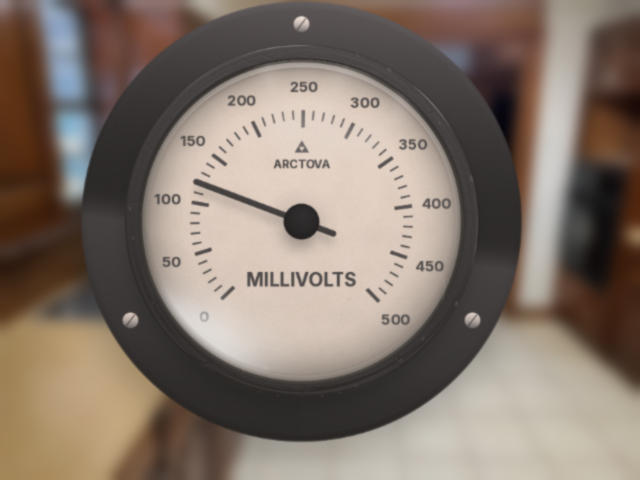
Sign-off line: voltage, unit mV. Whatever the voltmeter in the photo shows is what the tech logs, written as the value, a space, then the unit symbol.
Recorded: 120 mV
